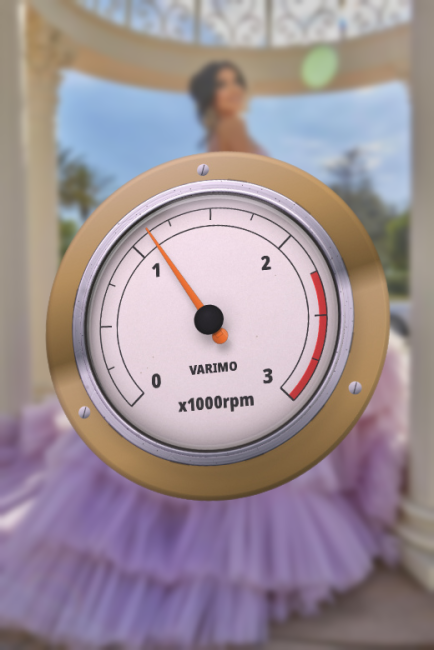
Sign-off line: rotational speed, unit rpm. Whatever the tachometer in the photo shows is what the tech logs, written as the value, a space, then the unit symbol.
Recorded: 1125 rpm
